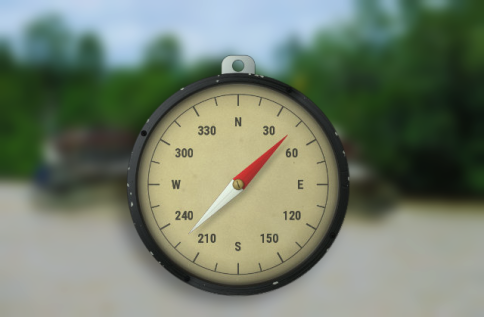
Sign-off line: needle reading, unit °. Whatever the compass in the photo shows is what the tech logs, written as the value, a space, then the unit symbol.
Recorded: 45 °
